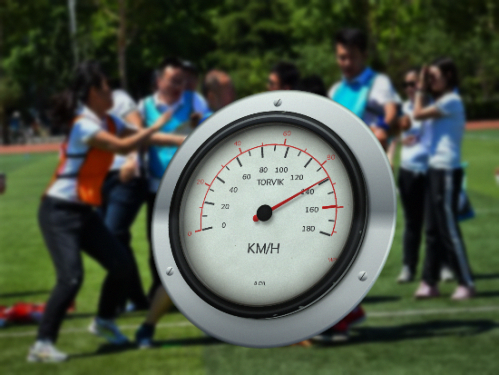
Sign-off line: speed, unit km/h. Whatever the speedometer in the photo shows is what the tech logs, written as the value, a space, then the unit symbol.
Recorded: 140 km/h
